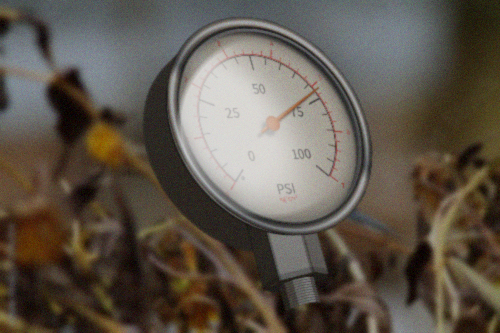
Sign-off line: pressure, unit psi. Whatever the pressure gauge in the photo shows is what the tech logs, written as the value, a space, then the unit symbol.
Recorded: 72.5 psi
